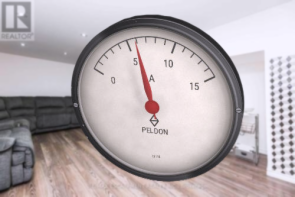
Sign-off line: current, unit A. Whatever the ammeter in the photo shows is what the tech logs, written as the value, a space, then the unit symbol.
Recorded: 6 A
